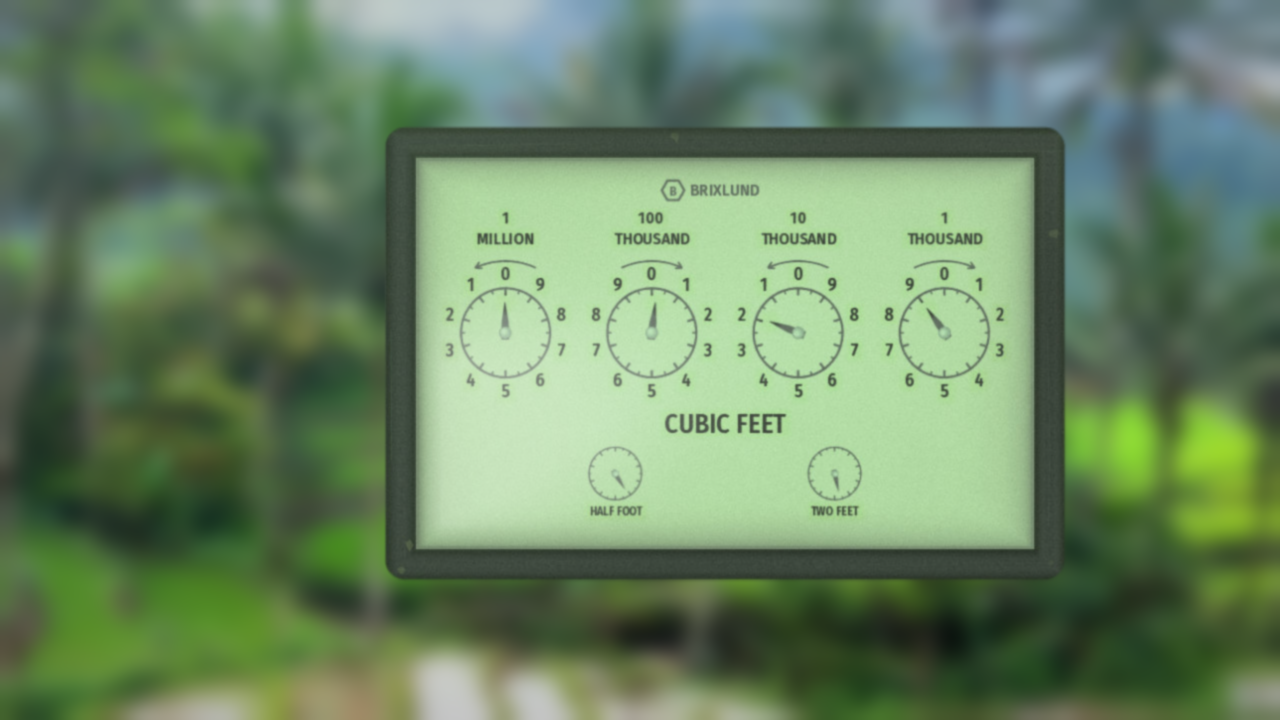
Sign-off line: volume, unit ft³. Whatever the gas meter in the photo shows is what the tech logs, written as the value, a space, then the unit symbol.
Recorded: 1900 ft³
